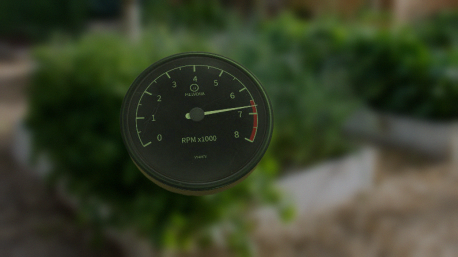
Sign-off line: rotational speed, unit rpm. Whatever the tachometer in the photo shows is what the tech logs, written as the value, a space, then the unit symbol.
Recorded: 6750 rpm
